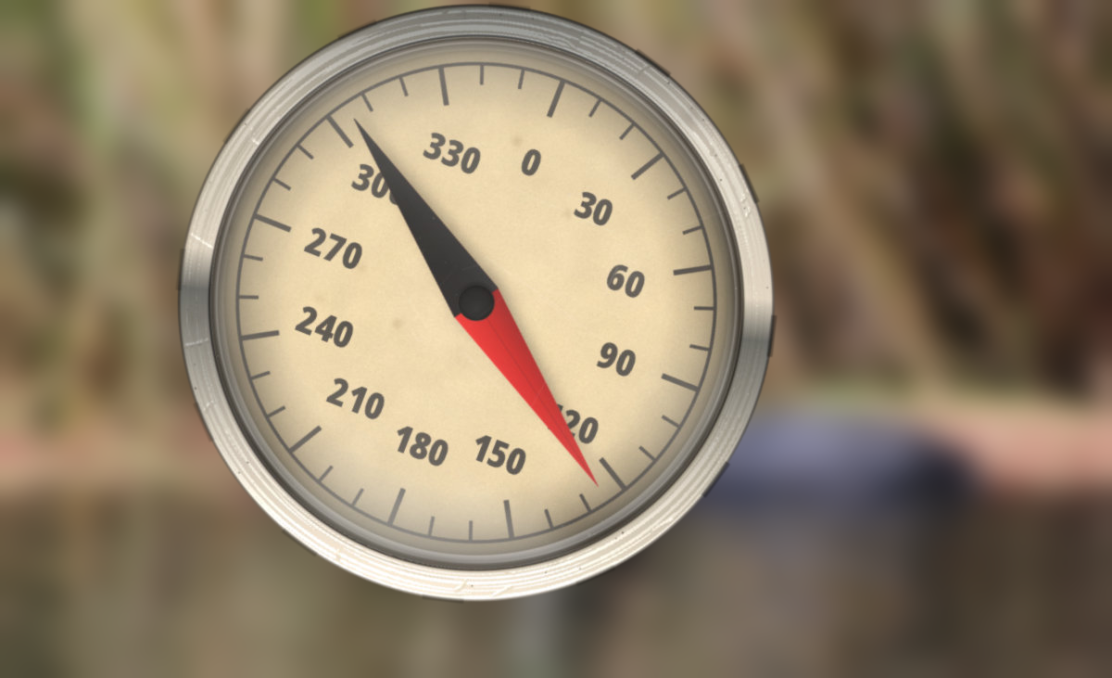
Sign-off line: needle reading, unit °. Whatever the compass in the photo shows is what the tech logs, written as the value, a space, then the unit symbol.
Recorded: 125 °
